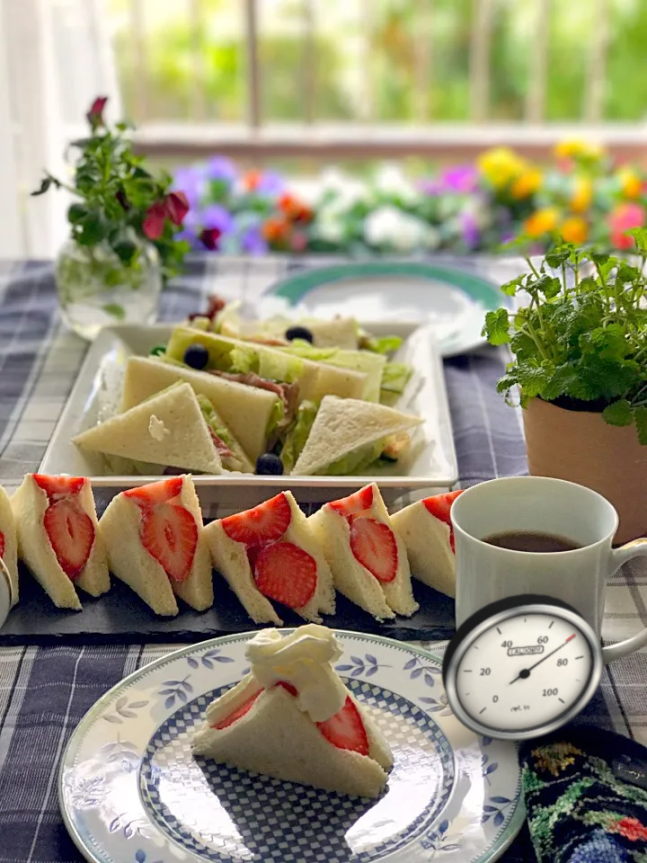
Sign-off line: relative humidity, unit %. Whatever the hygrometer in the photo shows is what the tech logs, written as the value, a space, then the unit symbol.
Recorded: 70 %
